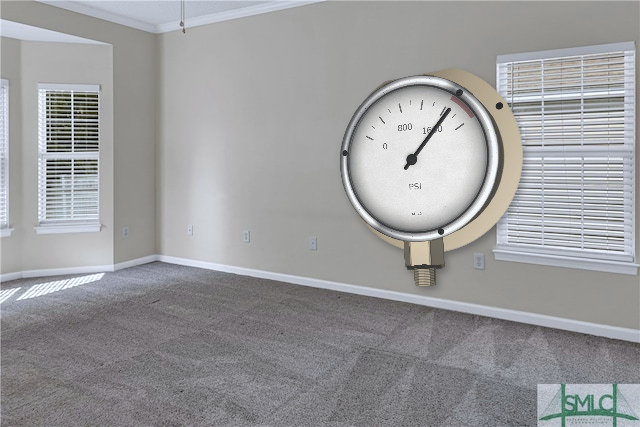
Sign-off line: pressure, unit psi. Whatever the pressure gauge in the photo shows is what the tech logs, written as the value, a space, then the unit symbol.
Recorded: 1700 psi
